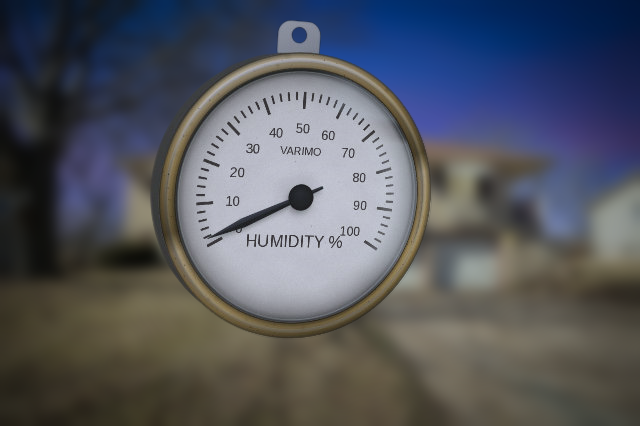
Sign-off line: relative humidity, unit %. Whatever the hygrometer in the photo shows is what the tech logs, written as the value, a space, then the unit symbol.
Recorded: 2 %
